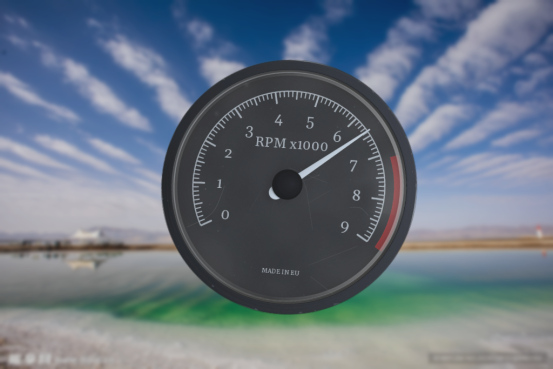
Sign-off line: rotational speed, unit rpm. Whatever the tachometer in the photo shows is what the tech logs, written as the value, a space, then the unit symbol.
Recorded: 6400 rpm
